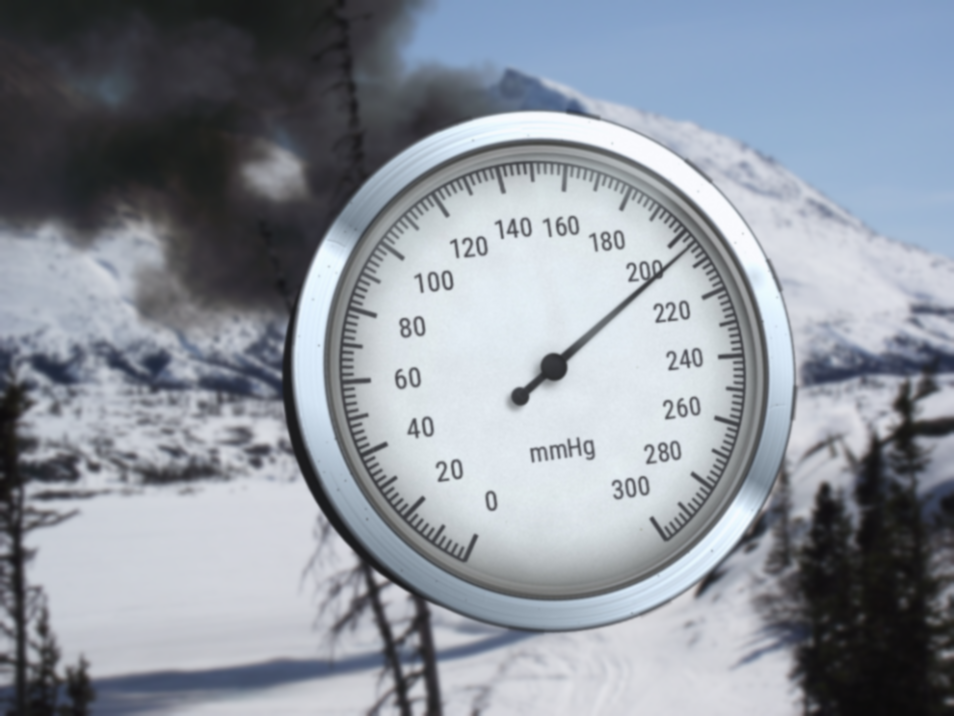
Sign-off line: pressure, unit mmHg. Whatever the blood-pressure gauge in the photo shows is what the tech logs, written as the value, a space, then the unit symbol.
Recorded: 204 mmHg
